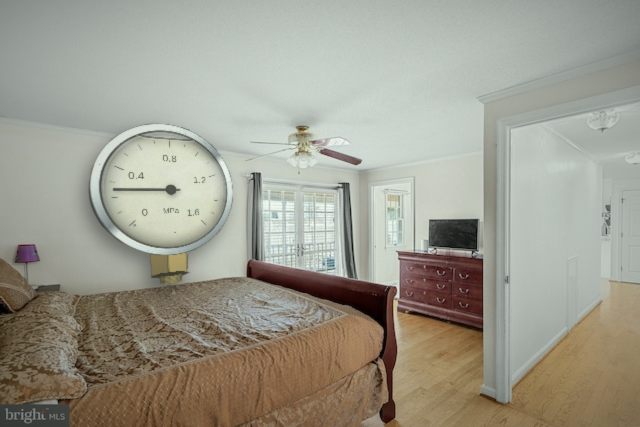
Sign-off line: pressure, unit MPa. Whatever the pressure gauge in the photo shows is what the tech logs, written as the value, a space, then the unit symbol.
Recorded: 0.25 MPa
